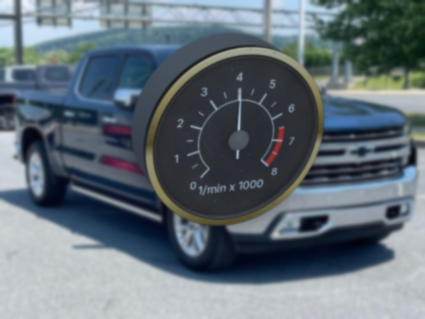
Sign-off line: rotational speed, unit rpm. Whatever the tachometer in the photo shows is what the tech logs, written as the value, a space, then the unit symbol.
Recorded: 4000 rpm
